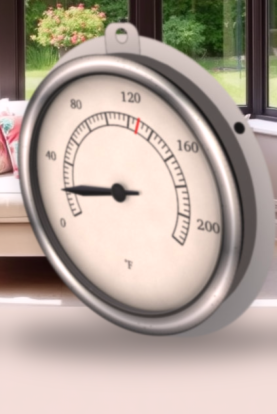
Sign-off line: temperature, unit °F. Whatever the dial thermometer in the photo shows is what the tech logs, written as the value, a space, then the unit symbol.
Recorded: 20 °F
